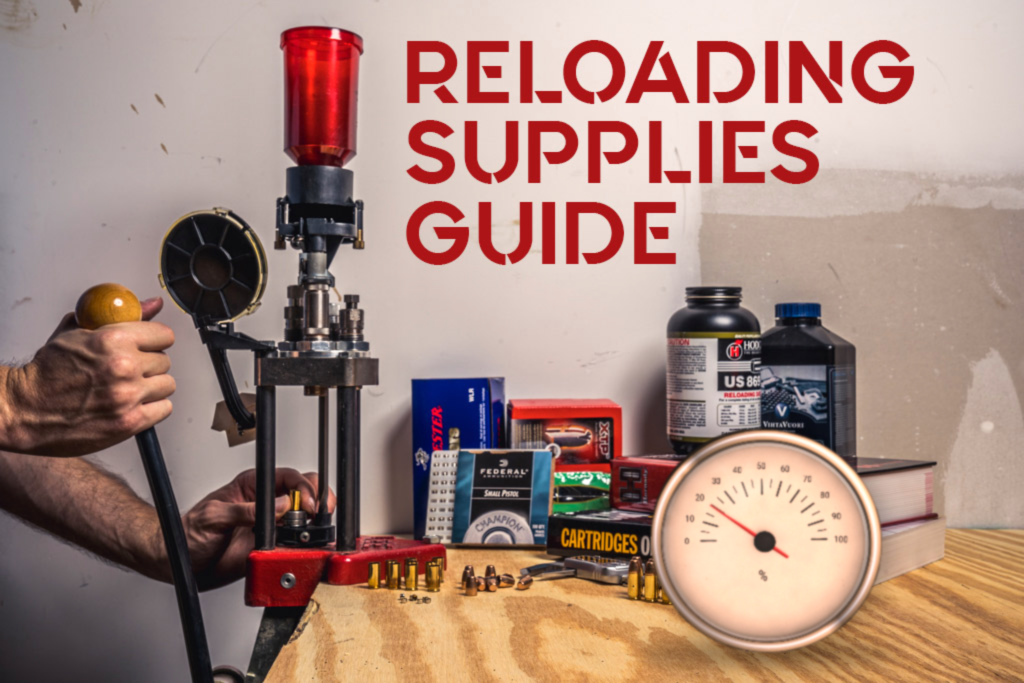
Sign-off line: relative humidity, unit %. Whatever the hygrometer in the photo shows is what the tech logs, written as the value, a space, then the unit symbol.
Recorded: 20 %
